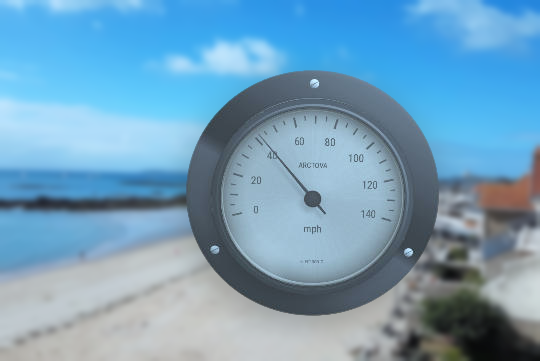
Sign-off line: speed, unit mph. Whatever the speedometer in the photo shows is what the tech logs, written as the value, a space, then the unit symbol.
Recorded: 42.5 mph
